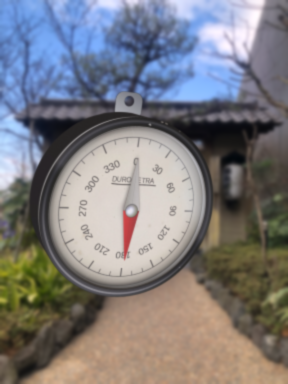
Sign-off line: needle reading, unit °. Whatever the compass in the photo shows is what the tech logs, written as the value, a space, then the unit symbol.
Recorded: 180 °
